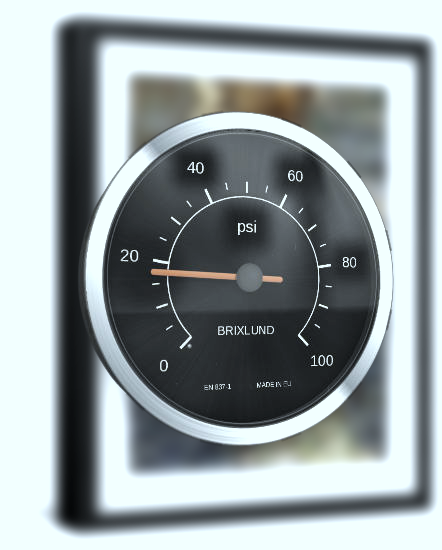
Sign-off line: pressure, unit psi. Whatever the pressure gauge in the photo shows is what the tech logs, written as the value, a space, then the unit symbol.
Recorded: 17.5 psi
